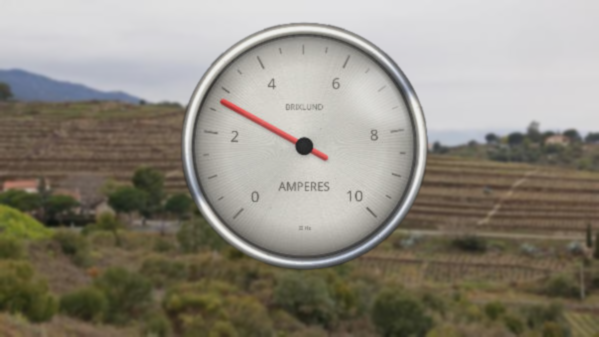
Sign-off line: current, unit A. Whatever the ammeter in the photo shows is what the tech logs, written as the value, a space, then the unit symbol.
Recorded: 2.75 A
